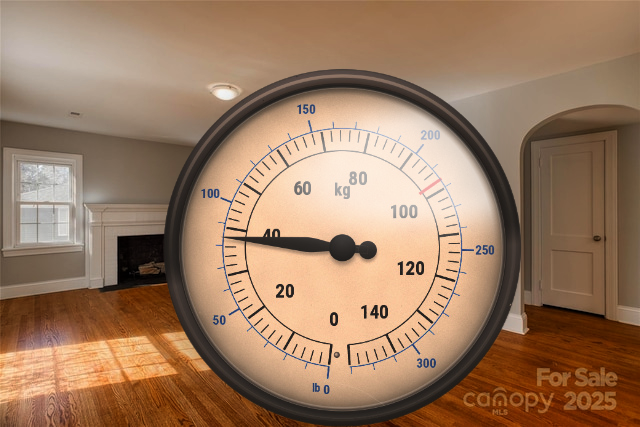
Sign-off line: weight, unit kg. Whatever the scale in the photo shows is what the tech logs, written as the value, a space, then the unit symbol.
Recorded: 38 kg
